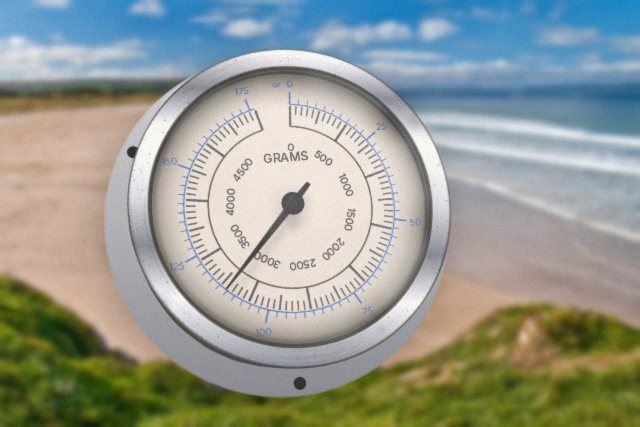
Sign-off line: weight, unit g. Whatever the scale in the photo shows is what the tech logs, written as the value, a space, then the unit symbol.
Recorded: 3200 g
